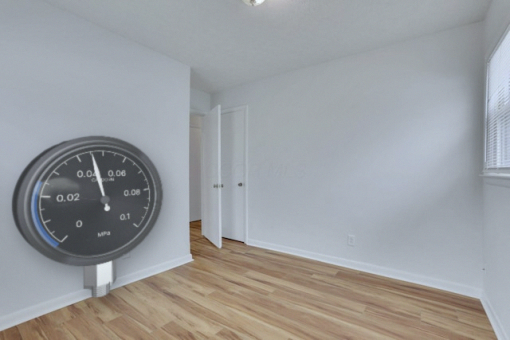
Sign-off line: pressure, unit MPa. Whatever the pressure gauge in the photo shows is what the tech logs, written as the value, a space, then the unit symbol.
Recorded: 0.045 MPa
